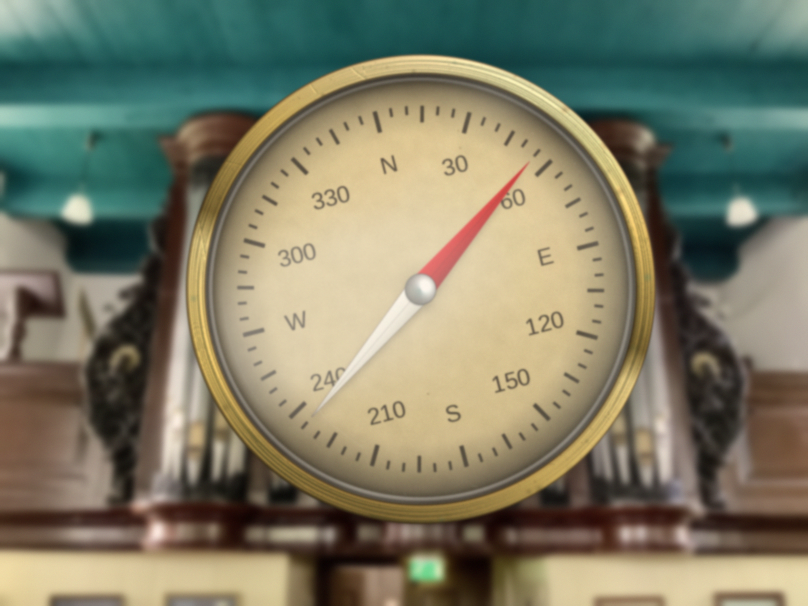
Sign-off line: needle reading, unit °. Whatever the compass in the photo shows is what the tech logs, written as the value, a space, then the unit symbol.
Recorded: 55 °
